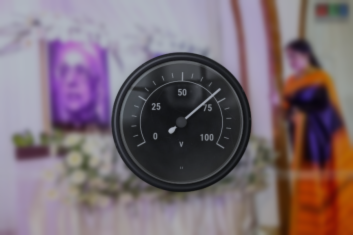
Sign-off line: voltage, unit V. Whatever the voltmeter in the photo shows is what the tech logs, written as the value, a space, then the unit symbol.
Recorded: 70 V
